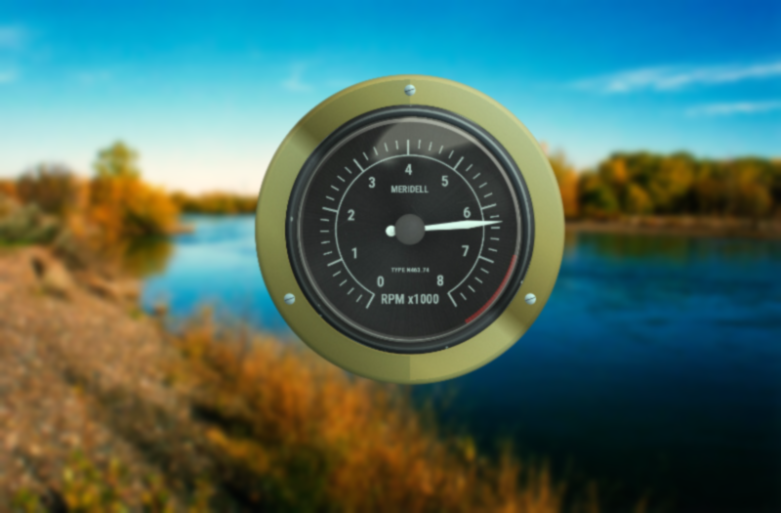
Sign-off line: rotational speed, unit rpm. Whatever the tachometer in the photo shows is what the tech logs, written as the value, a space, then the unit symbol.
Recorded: 6300 rpm
